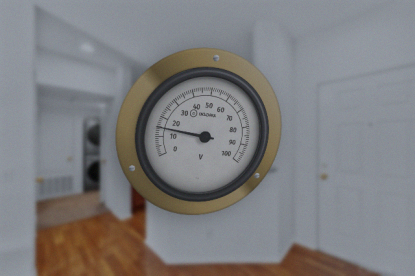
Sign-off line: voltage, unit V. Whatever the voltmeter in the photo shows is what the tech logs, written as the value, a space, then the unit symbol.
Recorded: 15 V
